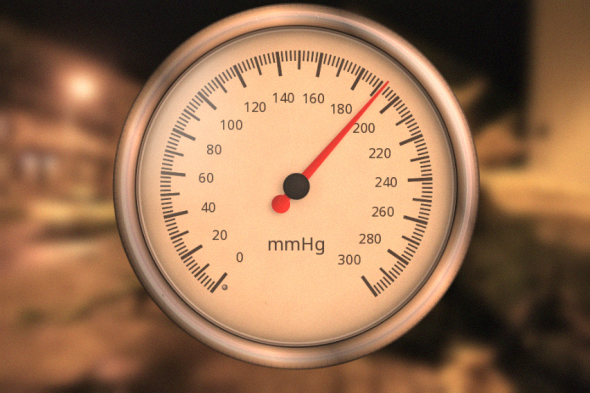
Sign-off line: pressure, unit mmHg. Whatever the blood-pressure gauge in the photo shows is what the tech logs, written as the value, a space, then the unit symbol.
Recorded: 192 mmHg
